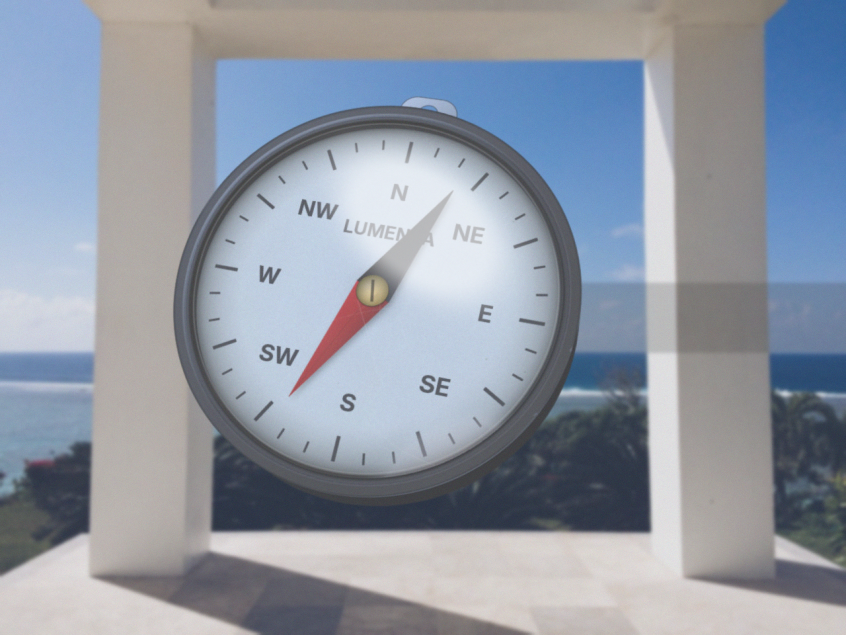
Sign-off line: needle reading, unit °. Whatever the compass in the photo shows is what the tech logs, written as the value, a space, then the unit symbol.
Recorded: 205 °
